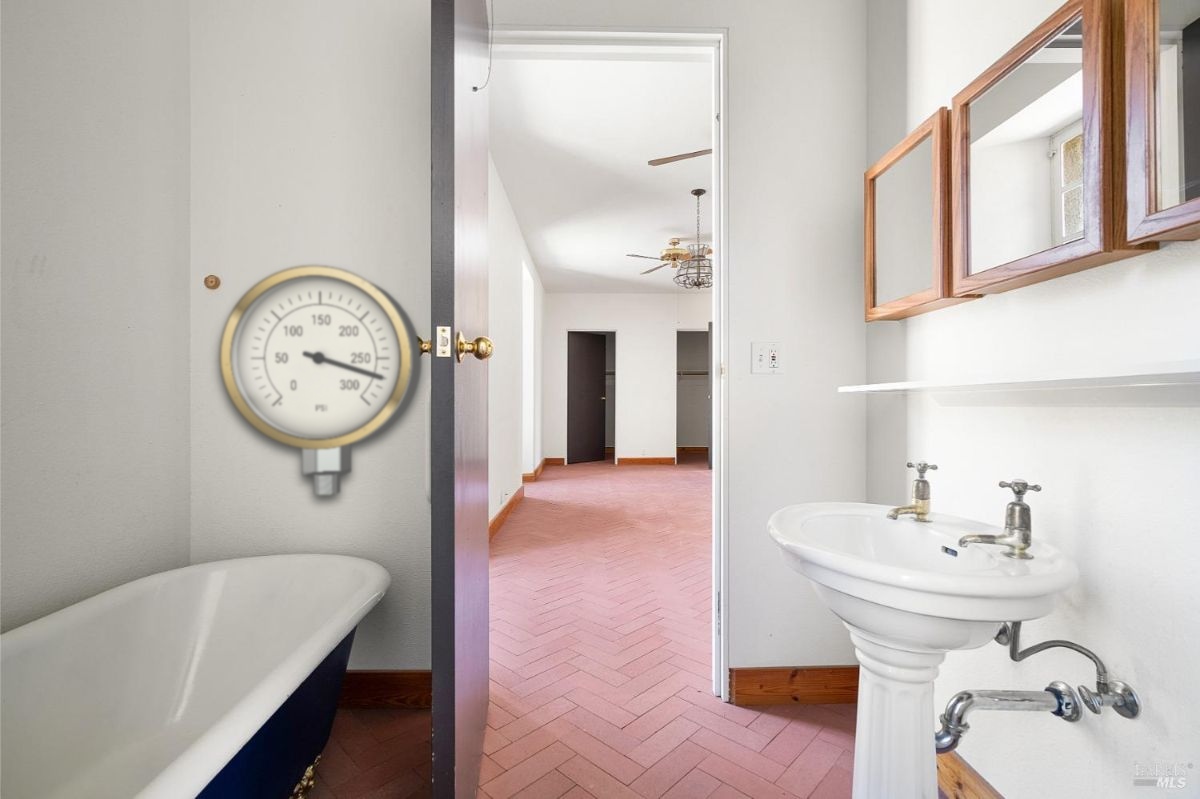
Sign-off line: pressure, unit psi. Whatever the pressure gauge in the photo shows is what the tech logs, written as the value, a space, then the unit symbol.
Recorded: 270 psi
